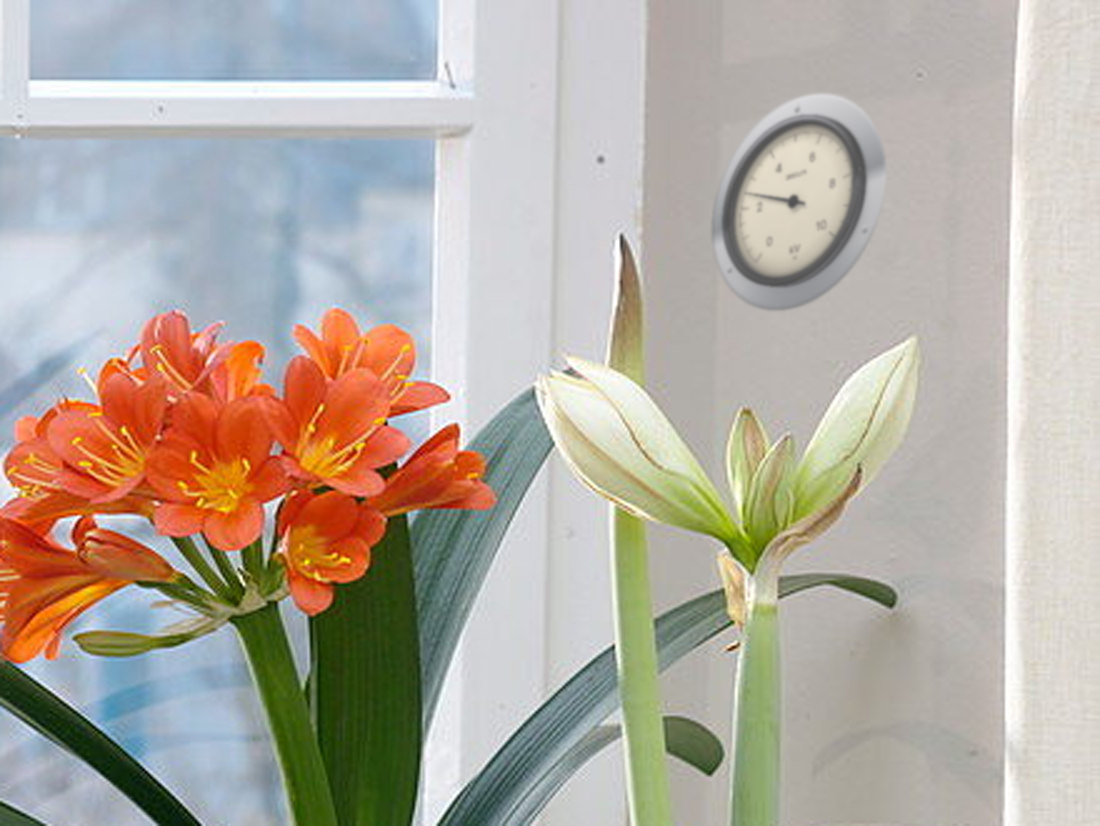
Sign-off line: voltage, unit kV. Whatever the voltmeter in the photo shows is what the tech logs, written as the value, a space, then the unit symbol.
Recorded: 2.5 kV
